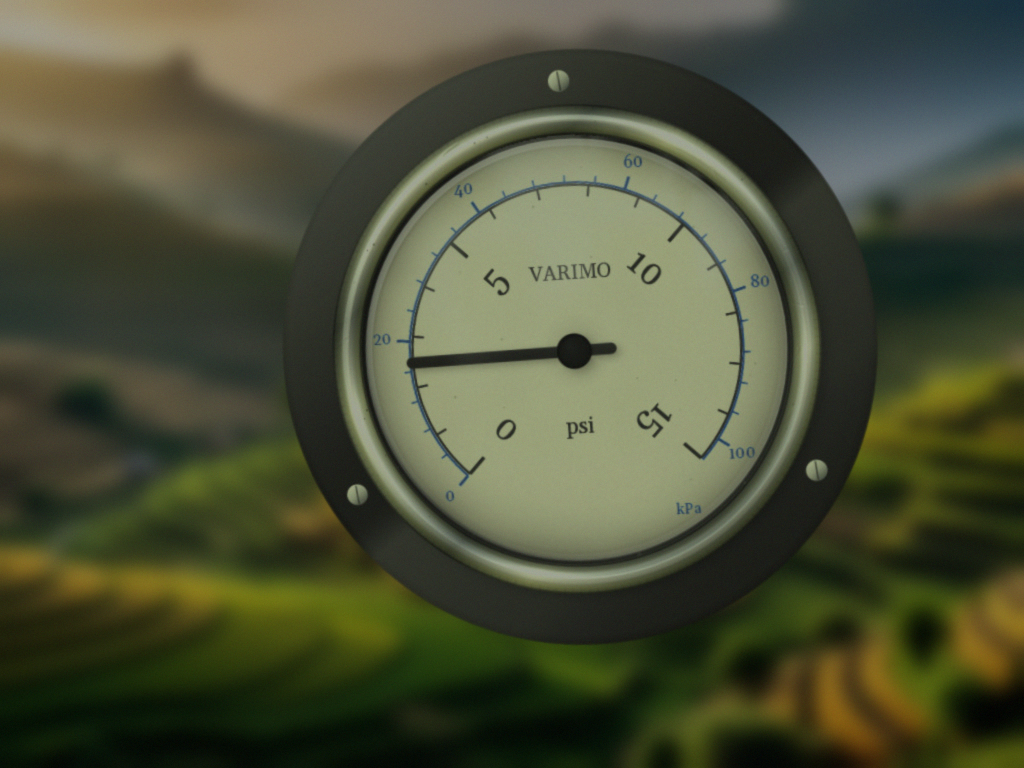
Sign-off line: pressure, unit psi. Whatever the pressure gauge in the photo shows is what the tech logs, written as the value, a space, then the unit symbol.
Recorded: 2.5 psi
